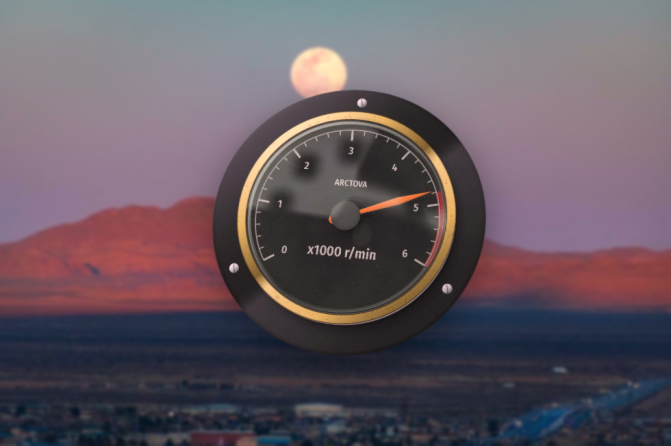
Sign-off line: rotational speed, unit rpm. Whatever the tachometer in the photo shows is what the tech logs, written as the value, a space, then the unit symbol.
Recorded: 4800 rpm
